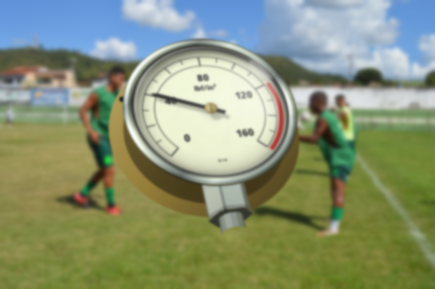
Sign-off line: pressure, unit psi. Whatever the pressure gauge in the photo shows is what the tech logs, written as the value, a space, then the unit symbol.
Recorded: 40 psi
